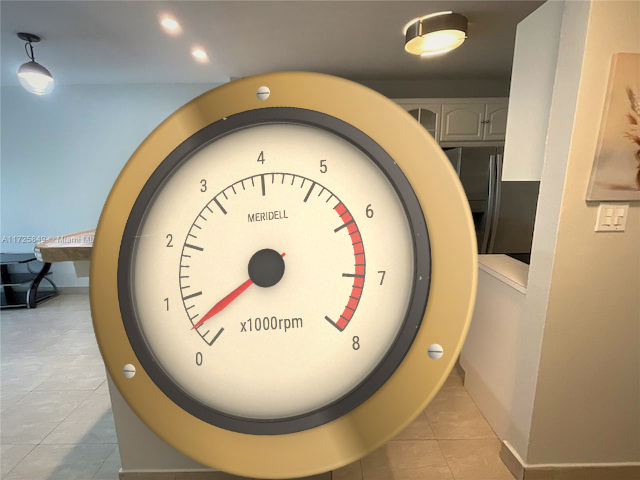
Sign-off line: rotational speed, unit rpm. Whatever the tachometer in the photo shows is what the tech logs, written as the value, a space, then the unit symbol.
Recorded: 400 rpm
